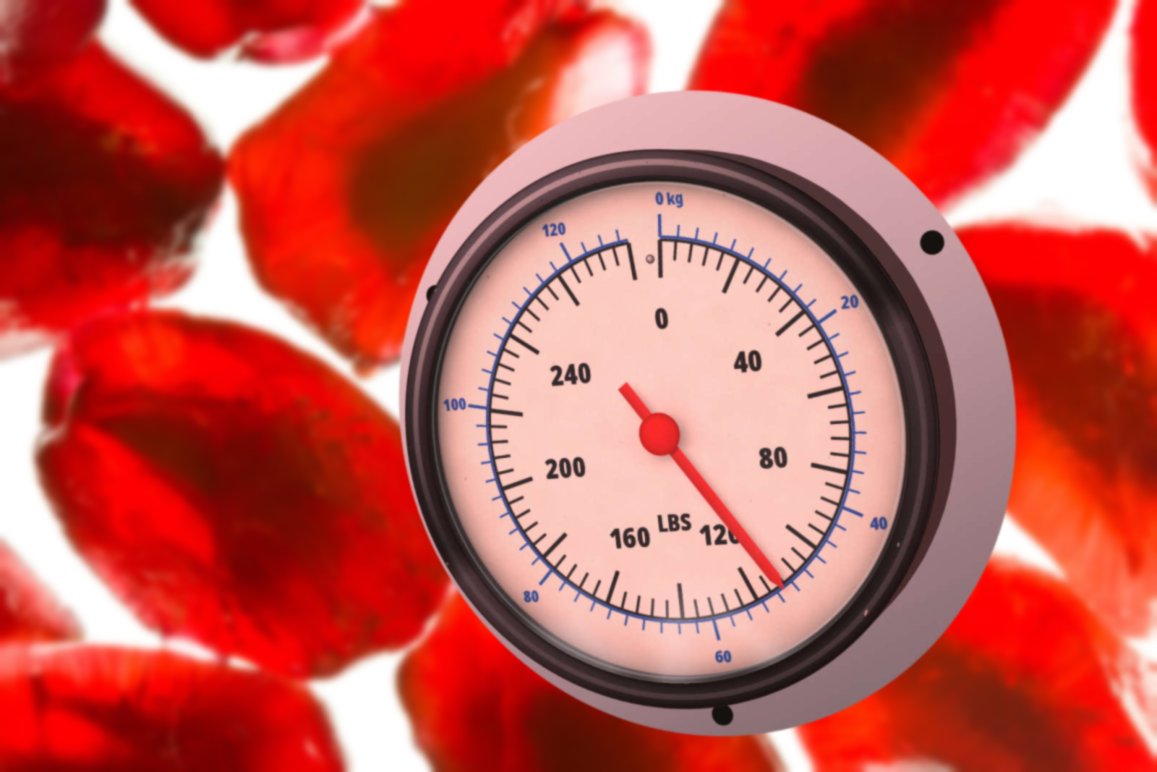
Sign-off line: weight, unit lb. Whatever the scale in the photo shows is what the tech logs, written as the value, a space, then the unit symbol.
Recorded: 112 lb
